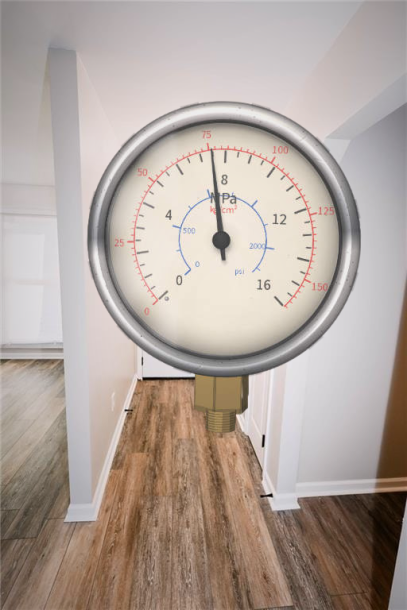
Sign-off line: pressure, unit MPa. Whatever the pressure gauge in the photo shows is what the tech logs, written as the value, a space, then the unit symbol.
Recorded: 7.5 MPa
